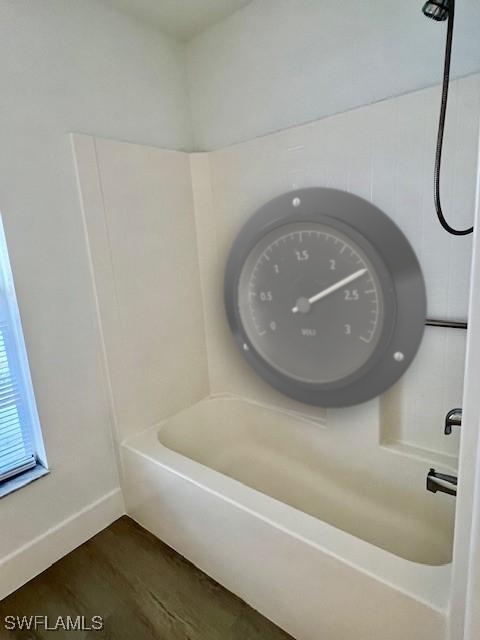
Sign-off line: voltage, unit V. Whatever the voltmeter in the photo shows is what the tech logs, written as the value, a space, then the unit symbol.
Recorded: 2.3 V
